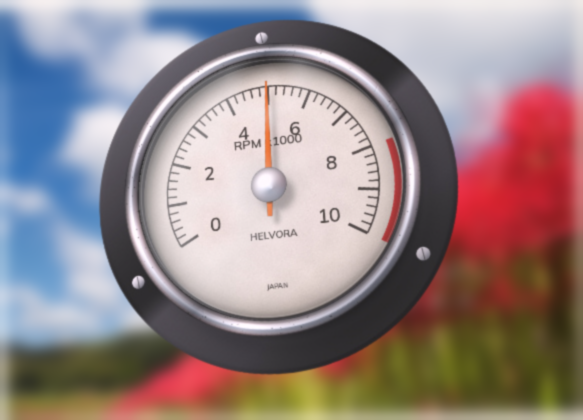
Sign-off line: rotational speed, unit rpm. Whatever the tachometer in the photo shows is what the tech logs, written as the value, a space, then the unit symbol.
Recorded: 5000 rpm
